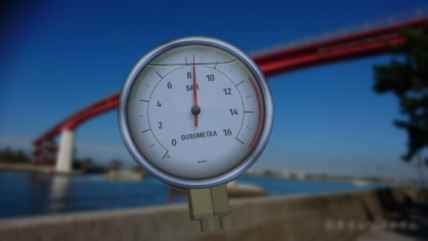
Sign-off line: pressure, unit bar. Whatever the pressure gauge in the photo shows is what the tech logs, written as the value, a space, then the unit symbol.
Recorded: 8.5 bar
